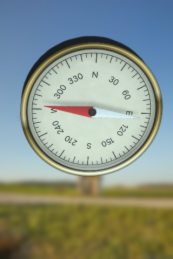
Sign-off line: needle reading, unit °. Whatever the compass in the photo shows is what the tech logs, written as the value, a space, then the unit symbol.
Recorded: 275 °
